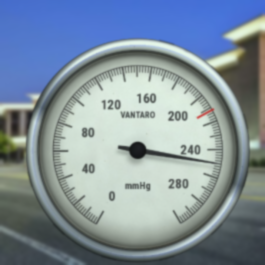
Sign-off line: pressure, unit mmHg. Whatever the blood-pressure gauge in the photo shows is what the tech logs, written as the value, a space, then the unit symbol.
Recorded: 250 mmHg
